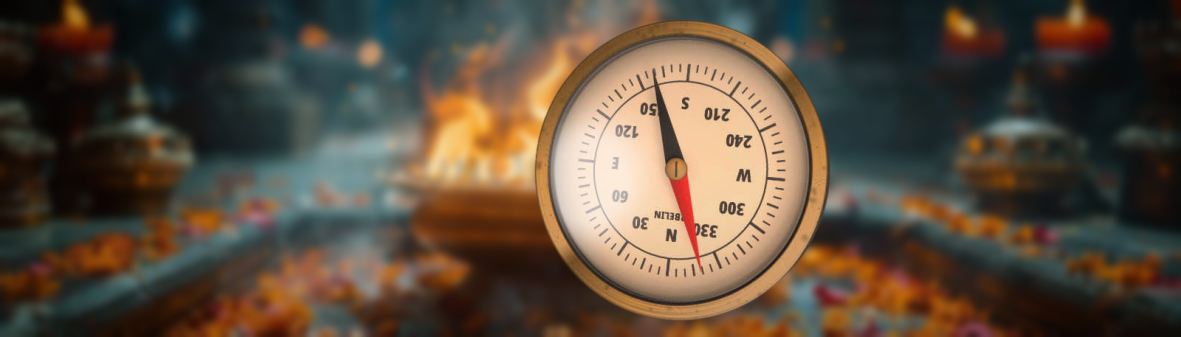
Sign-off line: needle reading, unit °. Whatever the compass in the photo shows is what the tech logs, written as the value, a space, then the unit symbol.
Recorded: 340 °
